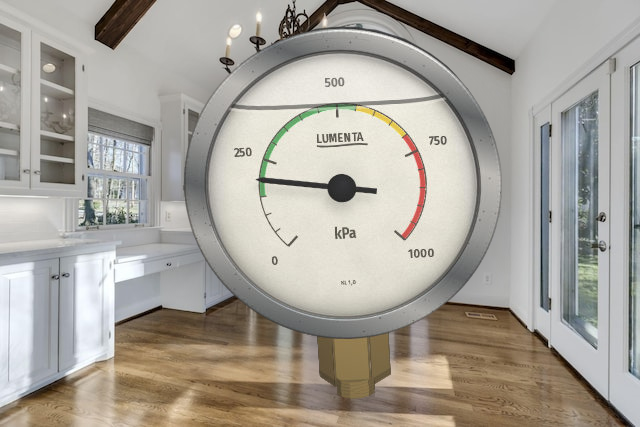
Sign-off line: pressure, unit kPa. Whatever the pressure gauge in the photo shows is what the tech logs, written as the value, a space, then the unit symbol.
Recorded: 200 kPa
